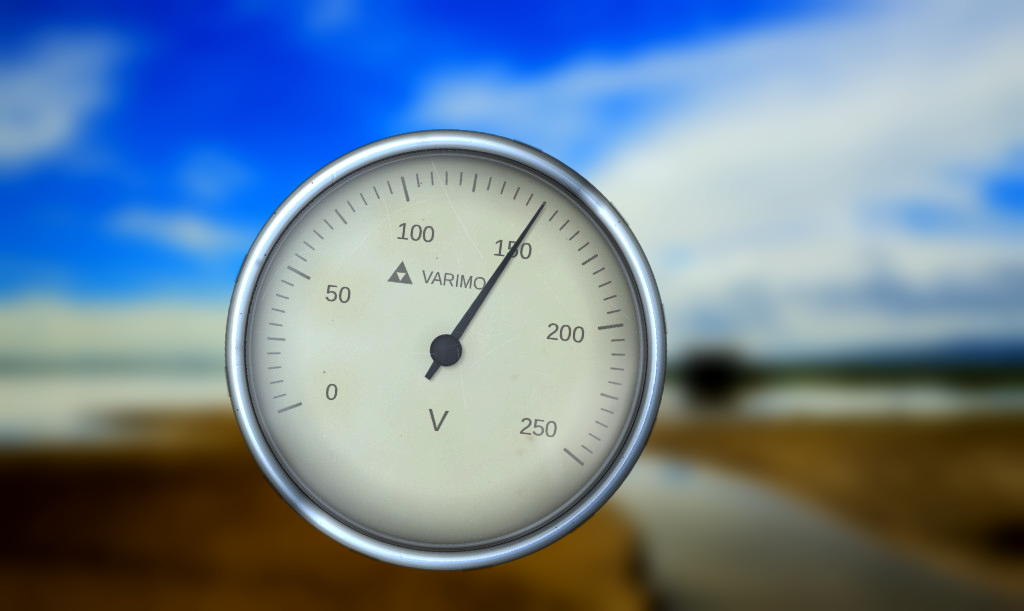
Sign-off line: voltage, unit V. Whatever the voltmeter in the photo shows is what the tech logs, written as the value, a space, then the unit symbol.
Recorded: 150 V
